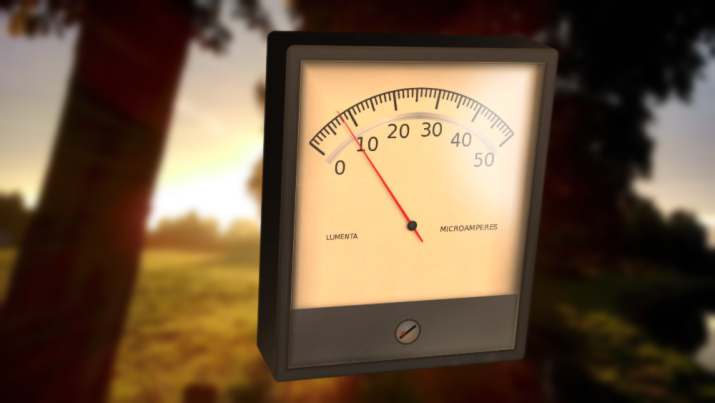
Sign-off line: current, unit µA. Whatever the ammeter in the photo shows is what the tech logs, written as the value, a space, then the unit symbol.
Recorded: 8 µA
